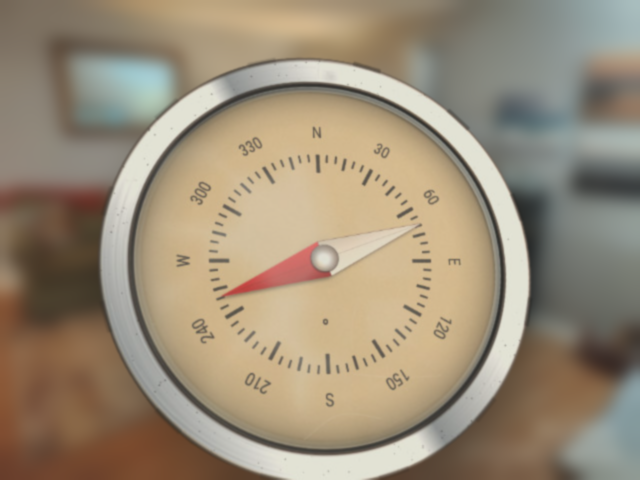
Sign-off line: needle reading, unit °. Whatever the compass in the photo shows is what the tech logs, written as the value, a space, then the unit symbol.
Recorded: 250 °
